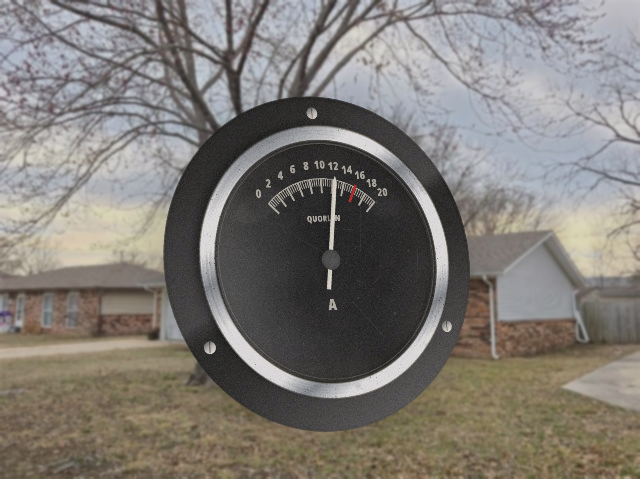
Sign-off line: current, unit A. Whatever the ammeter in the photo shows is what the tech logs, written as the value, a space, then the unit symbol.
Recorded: 12 A
